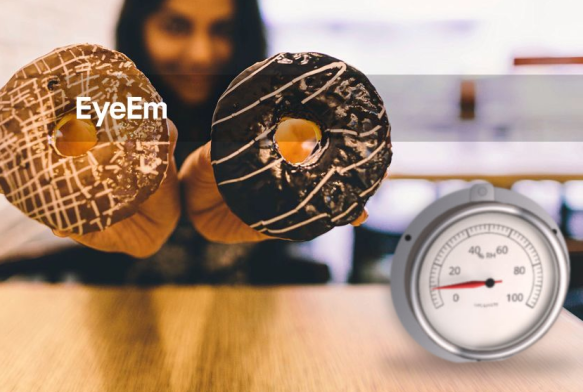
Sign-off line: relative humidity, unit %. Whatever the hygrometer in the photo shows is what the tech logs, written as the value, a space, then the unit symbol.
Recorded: 10 %
